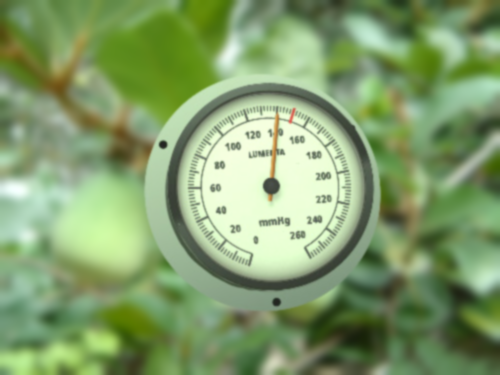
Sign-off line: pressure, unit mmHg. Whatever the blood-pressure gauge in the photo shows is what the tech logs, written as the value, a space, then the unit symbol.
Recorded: 140 mmHg
